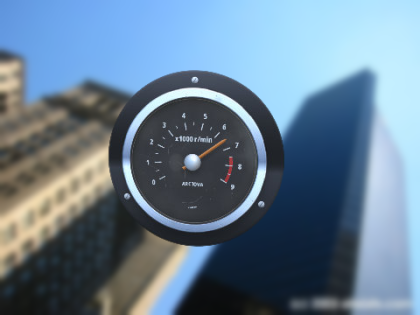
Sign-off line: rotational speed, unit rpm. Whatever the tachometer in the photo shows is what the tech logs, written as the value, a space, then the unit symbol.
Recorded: 6500 rpm
